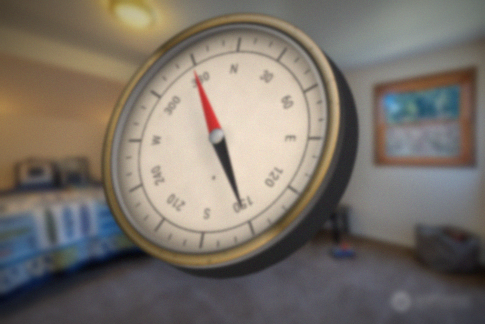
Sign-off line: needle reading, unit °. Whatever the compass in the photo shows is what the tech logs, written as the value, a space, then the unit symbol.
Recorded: 330 °
